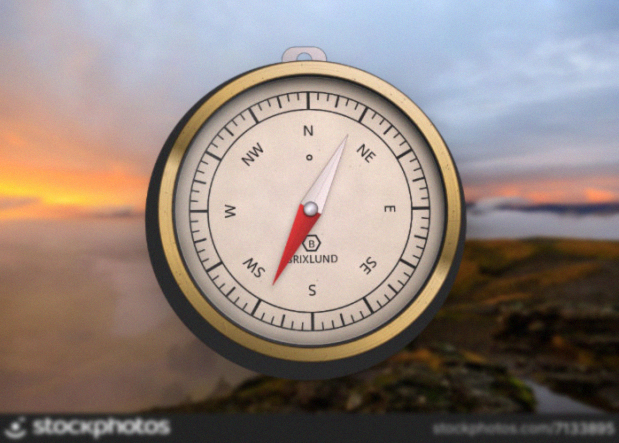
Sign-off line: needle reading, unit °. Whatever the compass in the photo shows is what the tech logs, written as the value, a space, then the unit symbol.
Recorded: 207.5 °
